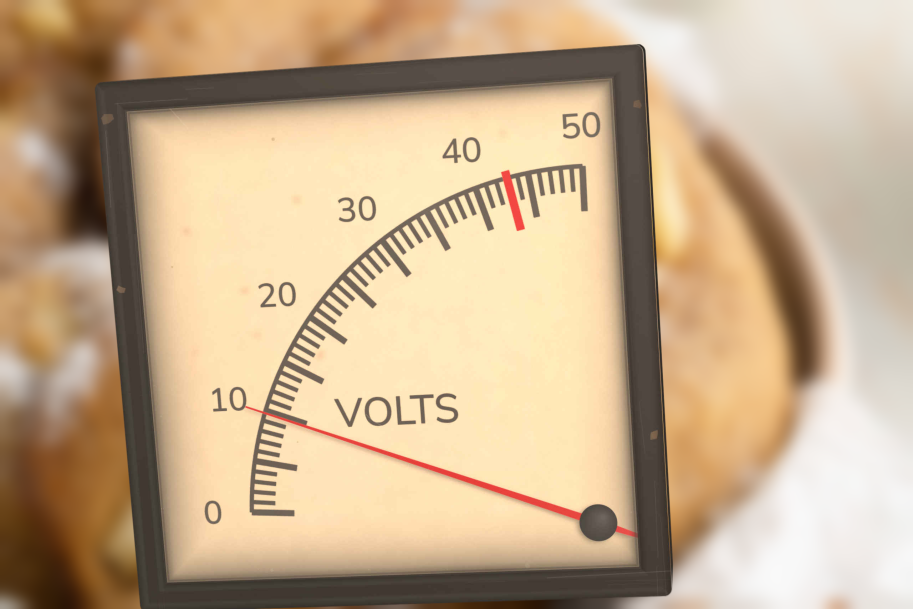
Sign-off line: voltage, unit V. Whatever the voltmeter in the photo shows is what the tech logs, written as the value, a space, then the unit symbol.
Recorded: 10 V
